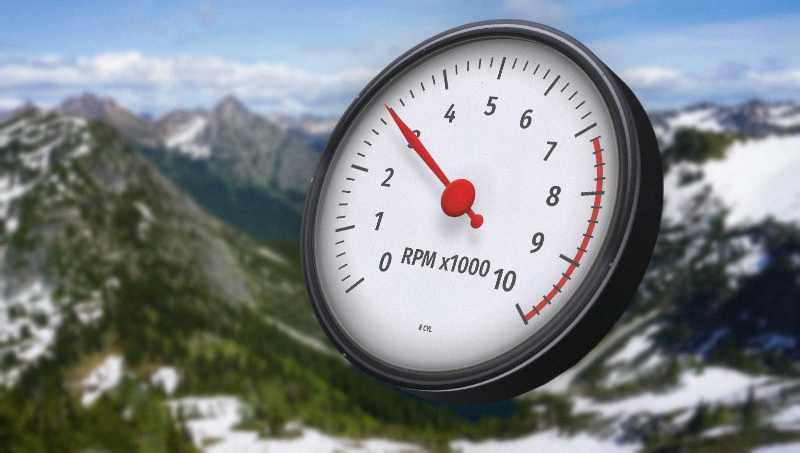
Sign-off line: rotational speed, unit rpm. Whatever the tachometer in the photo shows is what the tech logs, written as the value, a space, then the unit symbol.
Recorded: 3000 rpm
